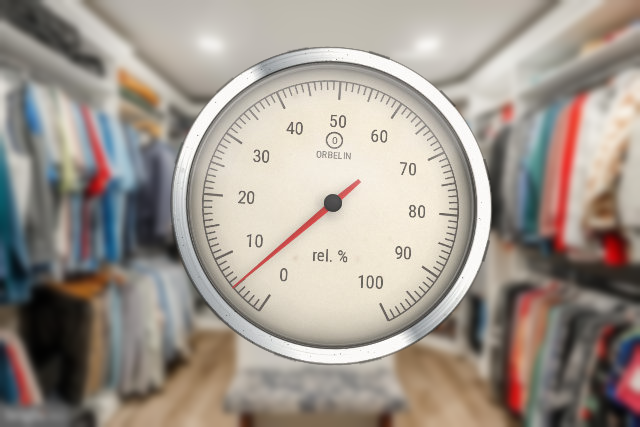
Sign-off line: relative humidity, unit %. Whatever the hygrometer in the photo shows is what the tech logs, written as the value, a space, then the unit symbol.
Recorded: 5 %
